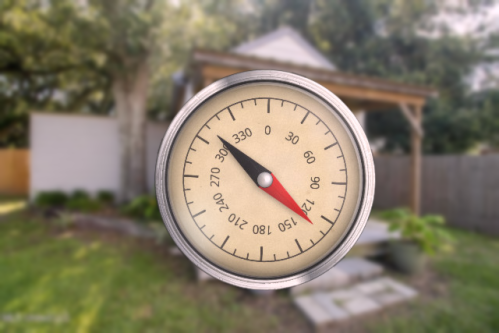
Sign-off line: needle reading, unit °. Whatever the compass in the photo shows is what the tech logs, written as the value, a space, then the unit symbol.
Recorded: 130 °
